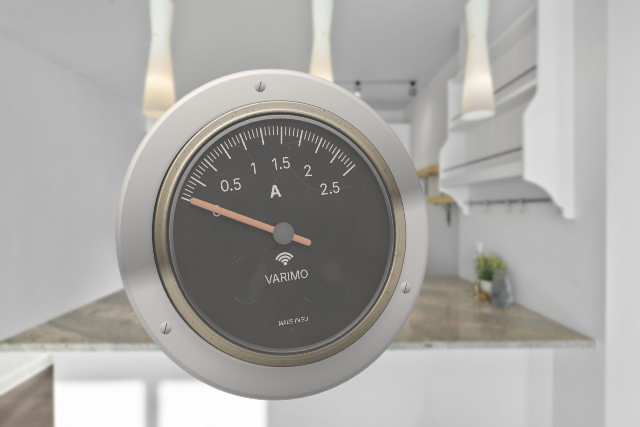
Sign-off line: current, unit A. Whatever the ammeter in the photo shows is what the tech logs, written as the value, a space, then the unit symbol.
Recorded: 0 A
